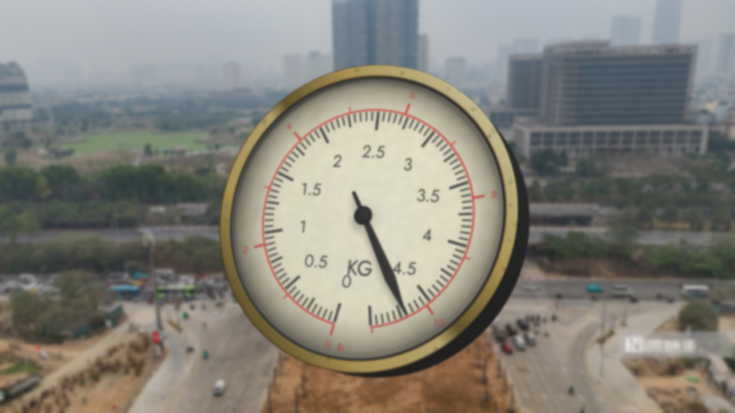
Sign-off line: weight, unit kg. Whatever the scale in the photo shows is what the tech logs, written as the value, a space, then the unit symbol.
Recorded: 4.7 kg
